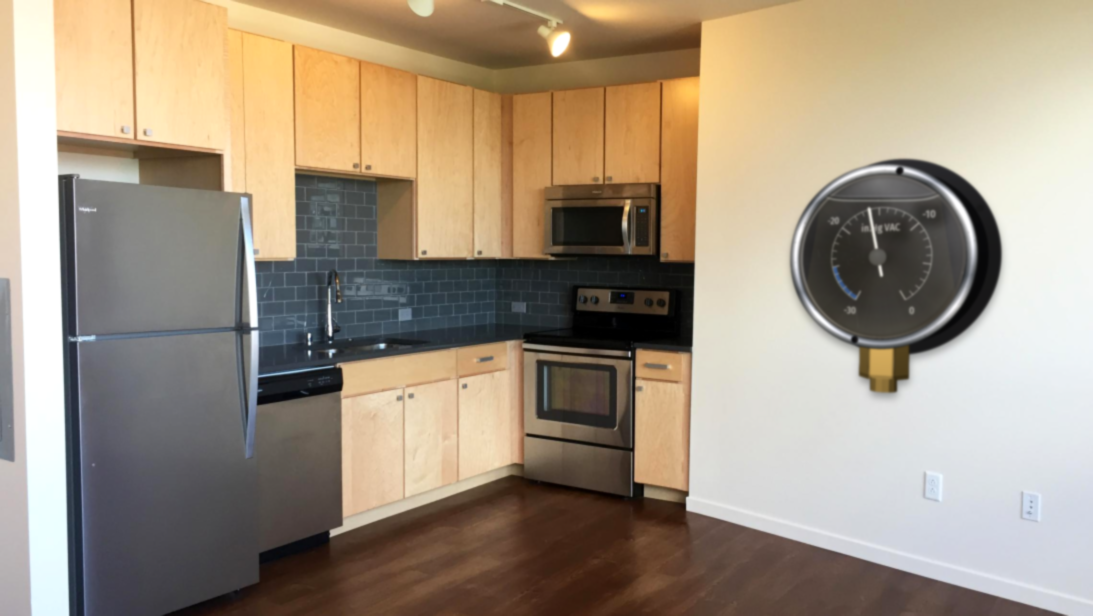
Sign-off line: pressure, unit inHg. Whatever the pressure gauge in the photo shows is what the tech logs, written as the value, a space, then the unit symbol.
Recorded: -16 inHg
